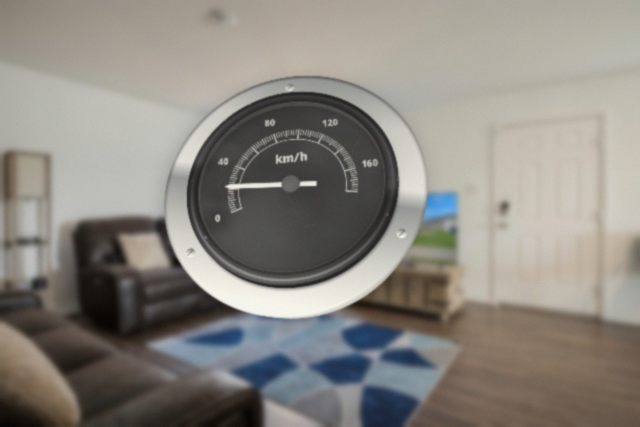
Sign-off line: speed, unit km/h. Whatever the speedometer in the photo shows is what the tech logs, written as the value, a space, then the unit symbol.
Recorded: 20 km/h
